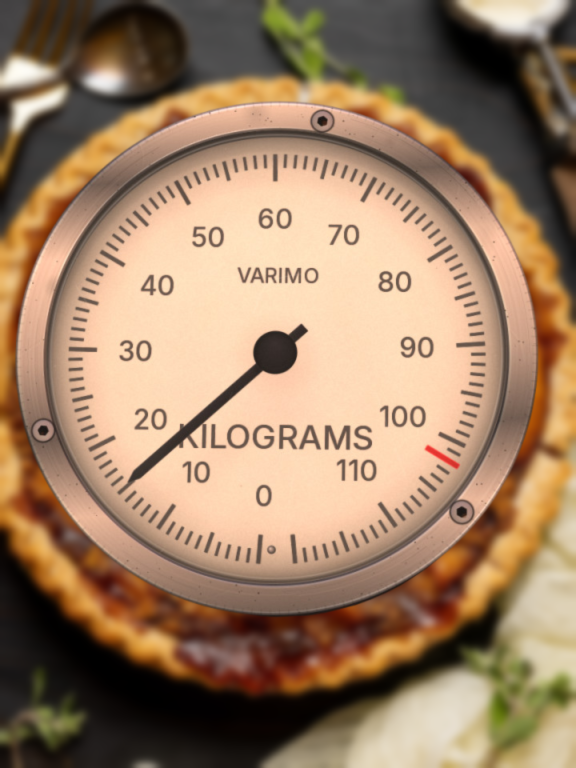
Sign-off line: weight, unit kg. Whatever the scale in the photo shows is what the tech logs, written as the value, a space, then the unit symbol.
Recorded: 15 kg
